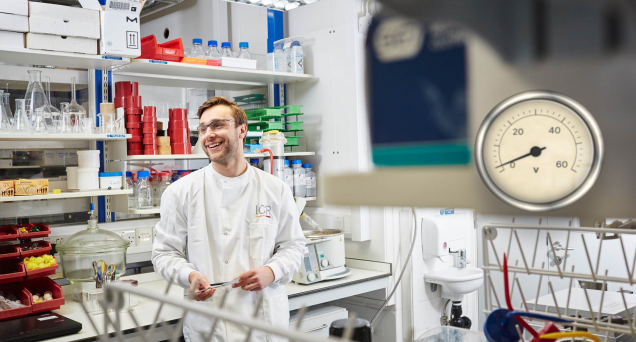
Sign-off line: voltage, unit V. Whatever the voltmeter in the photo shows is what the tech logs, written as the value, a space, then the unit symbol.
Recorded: 2 V
